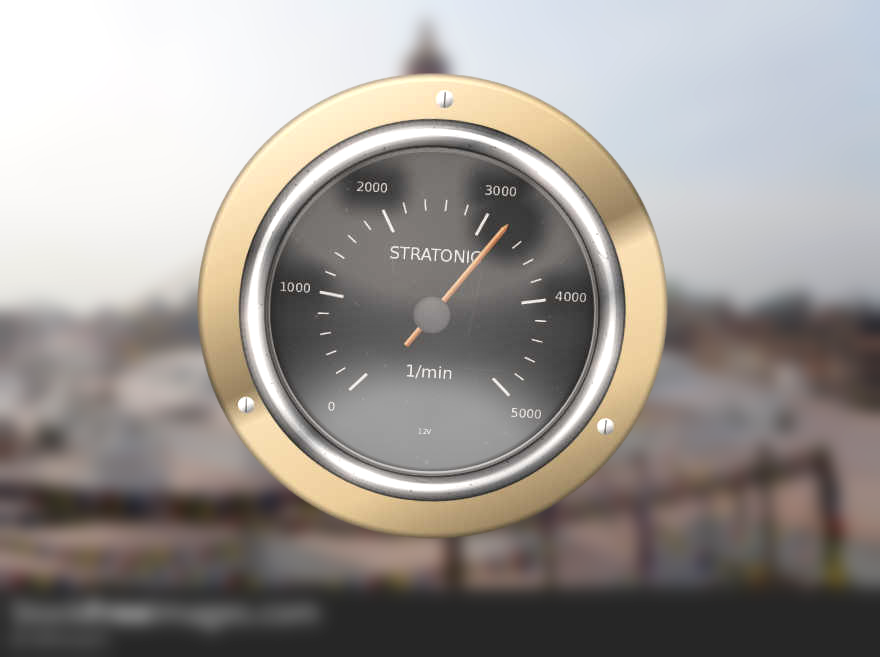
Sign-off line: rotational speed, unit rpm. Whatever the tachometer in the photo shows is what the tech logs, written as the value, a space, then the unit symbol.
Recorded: 3200 rpm
